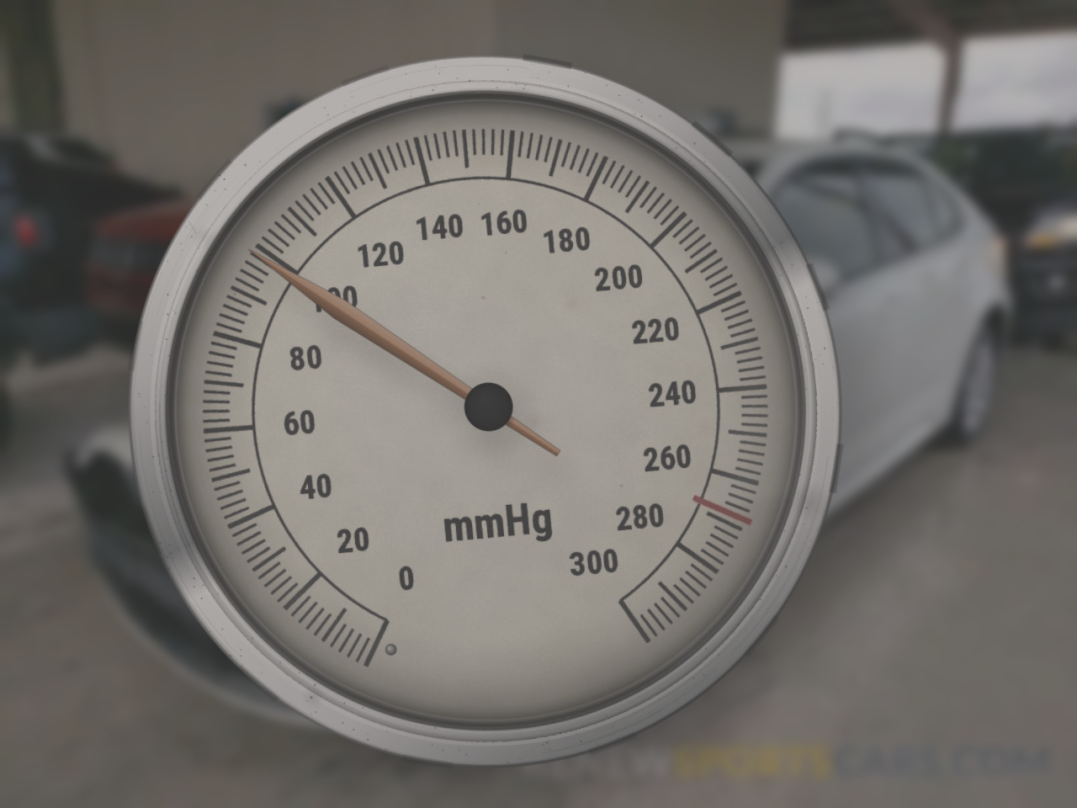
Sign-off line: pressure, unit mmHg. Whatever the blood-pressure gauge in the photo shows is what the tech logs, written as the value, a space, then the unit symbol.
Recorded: 98 mmHg
